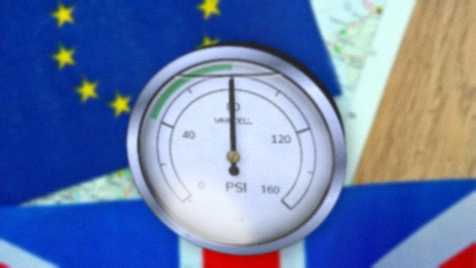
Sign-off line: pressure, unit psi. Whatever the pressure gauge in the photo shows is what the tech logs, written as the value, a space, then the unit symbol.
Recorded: 80 psi
